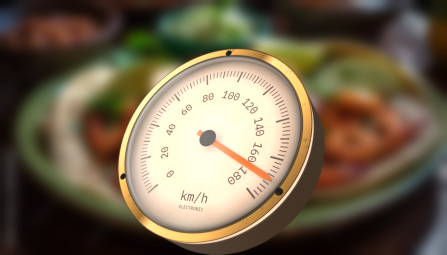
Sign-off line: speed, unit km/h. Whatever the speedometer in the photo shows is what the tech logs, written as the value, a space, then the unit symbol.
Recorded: 170 km/h
